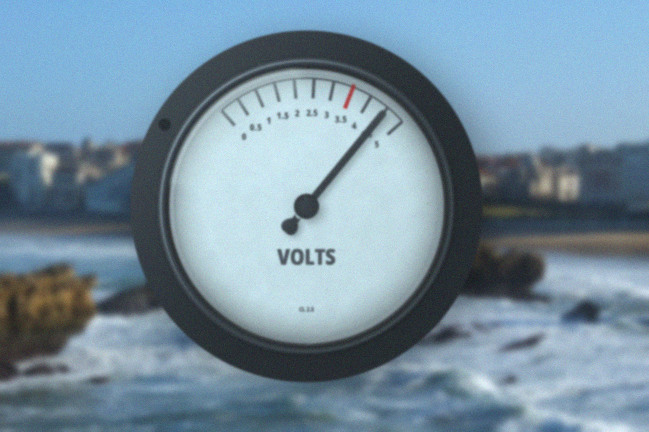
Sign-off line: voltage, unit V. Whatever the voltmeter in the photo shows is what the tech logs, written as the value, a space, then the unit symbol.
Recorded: 4.5 V
